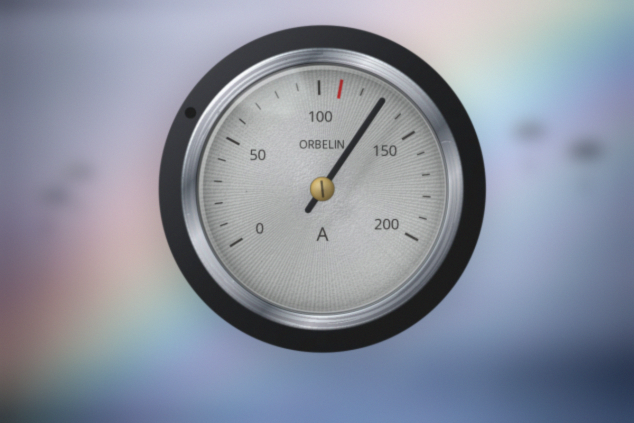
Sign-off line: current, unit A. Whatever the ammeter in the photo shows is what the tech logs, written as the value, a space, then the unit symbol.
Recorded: 130 A
